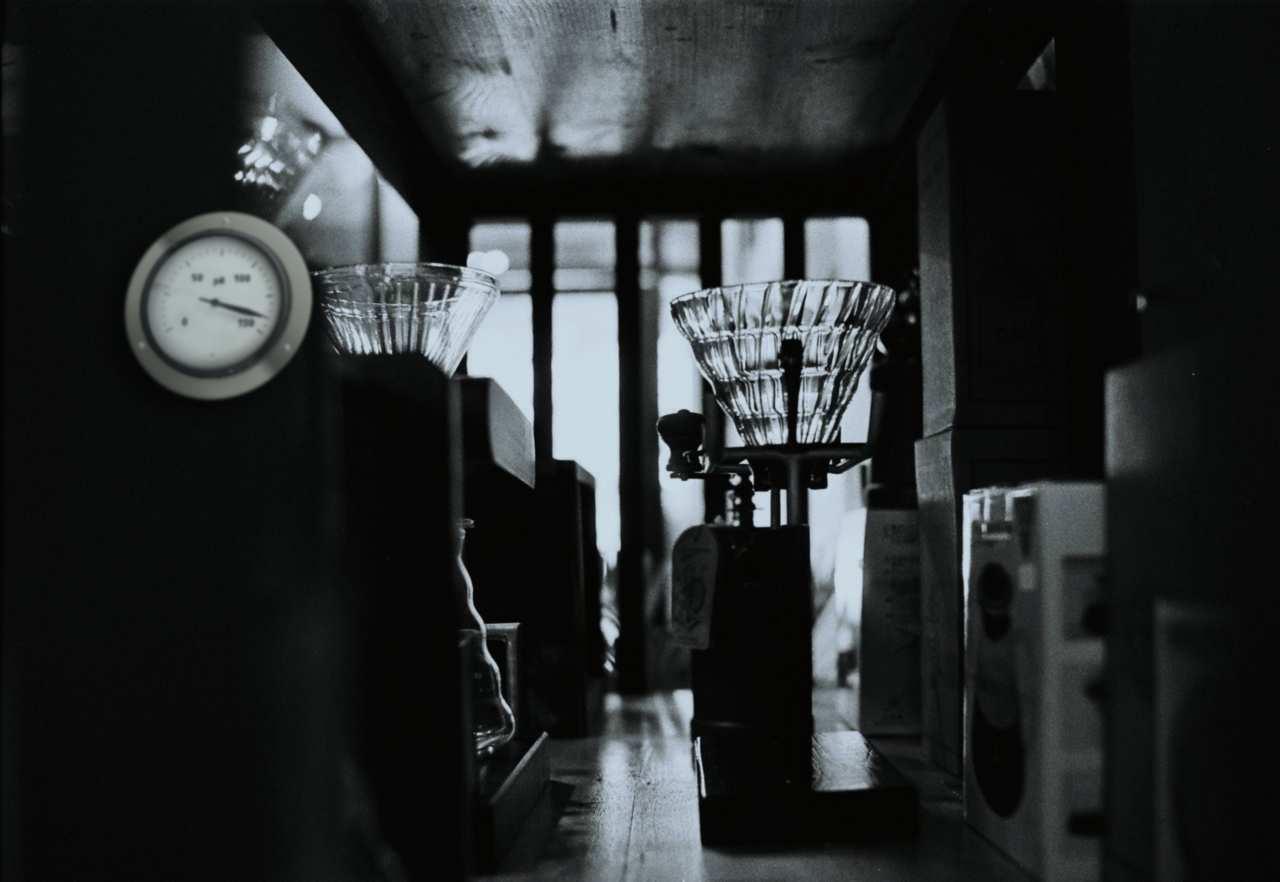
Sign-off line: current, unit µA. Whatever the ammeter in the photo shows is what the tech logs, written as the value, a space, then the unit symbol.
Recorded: 140 µA
